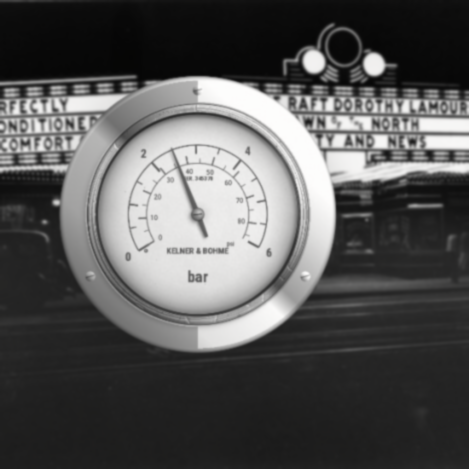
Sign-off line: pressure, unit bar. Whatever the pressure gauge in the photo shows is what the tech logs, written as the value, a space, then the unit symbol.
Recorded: 2.5 bar
